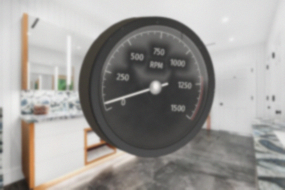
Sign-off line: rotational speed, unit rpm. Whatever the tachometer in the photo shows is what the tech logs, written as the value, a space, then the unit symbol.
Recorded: 50 rpm
